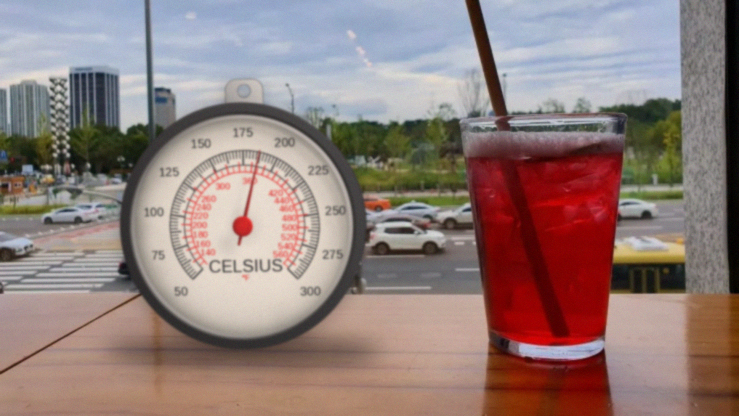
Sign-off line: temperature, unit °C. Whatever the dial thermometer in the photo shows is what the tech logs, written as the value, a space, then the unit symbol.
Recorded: 187.5 °C
